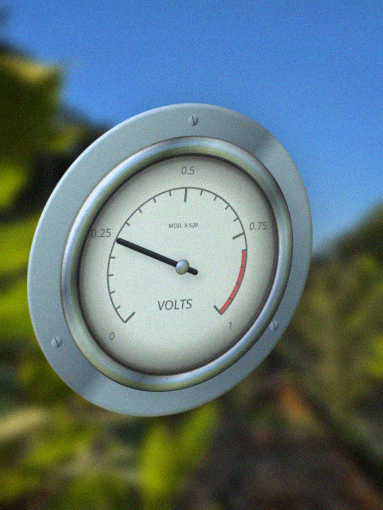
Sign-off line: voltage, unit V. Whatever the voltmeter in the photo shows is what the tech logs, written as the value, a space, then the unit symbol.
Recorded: 0.25 V
